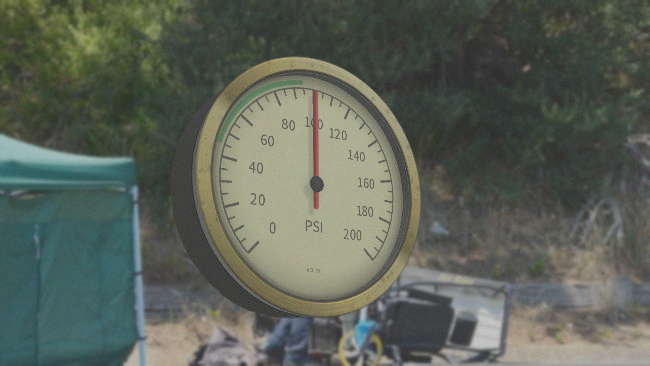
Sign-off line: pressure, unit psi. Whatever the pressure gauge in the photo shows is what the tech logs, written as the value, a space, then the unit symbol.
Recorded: 100 psi
